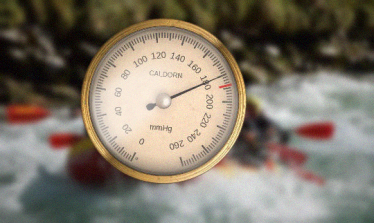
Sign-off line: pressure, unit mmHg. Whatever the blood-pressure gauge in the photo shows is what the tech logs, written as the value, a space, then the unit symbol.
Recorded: 180 mmHg
